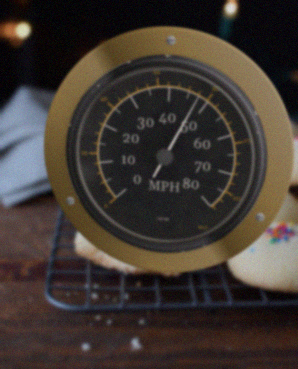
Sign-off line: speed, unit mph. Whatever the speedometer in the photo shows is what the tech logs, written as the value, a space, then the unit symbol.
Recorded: 47.5 mph
